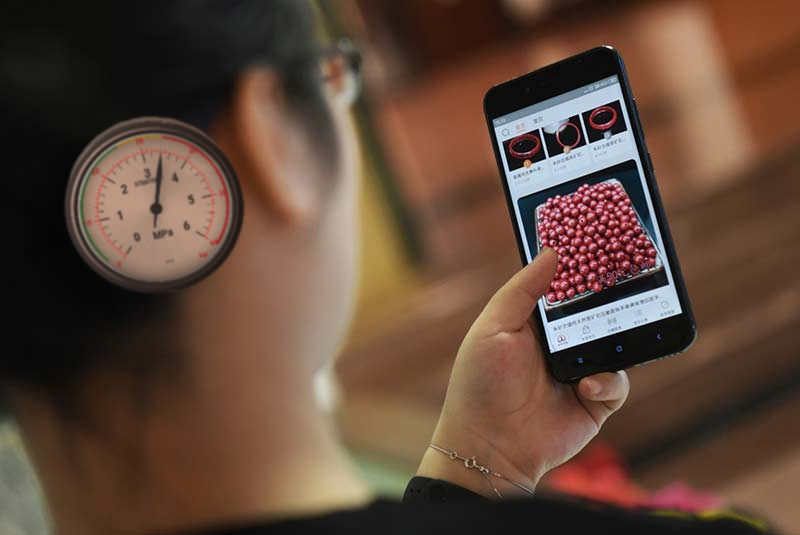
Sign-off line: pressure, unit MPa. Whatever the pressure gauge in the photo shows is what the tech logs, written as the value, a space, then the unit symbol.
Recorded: 3.4 MPa
